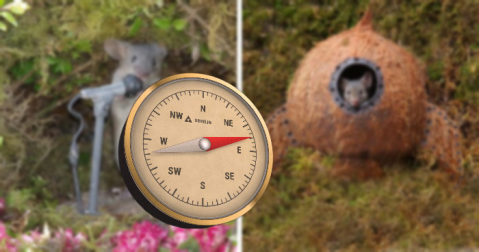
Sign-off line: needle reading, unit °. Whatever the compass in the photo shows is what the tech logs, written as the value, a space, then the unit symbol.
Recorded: 75 °
